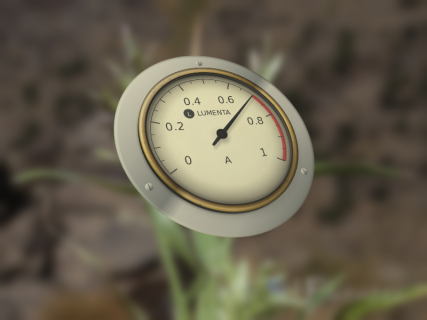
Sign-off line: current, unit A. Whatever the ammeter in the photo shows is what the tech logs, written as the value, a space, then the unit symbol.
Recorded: 0.7 A
